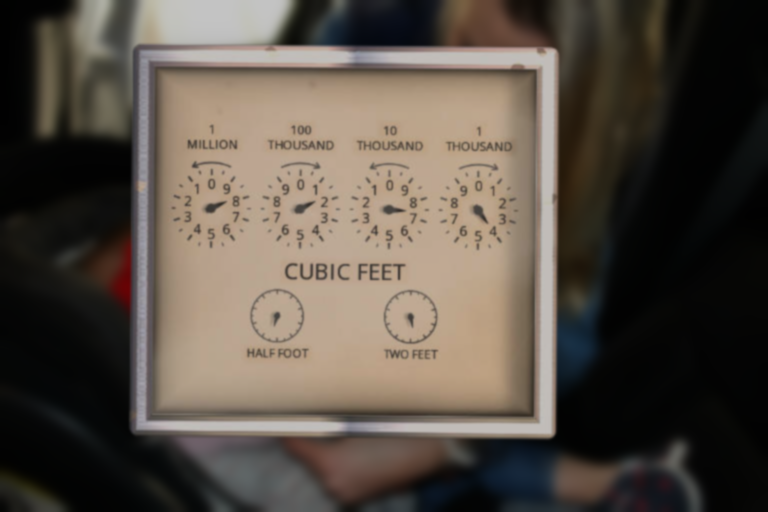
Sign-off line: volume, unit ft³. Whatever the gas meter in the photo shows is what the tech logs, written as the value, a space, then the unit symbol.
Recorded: 817400 ft³
